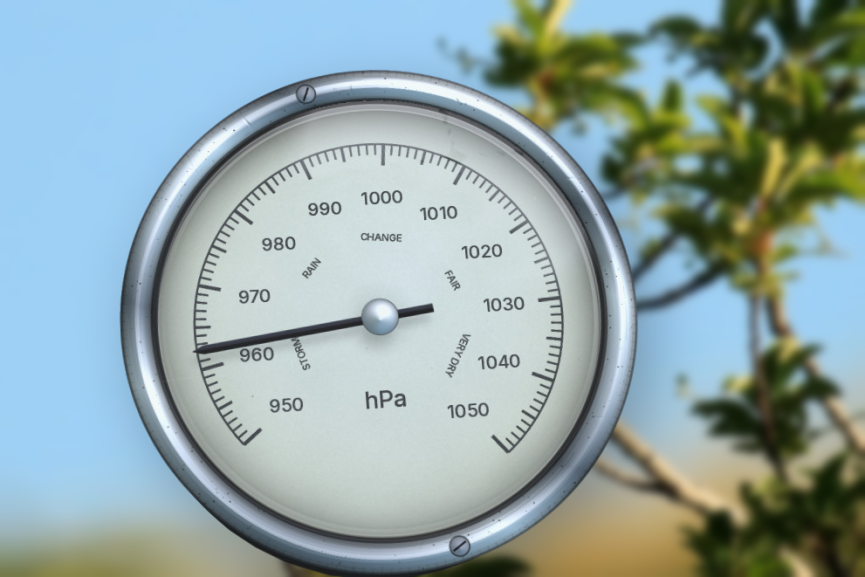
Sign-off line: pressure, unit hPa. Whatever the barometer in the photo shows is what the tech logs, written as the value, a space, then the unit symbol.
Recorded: 962 hPa
